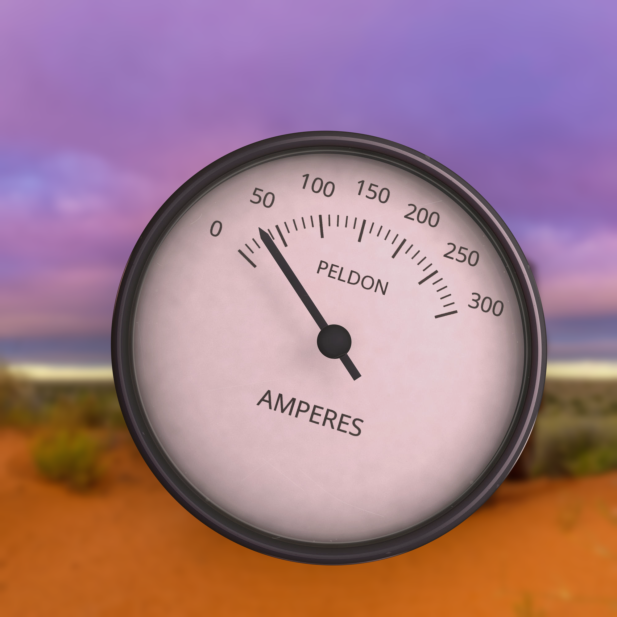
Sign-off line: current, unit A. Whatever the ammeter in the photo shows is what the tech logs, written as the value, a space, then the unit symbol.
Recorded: 30 A
